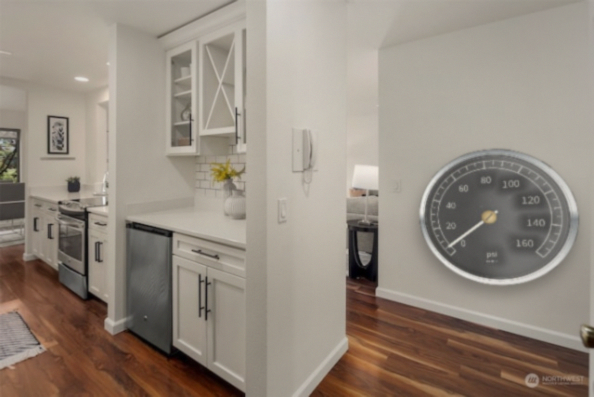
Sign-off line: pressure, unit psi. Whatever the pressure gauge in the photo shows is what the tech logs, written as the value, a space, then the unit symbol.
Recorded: 5 psi
